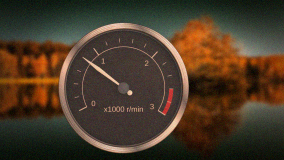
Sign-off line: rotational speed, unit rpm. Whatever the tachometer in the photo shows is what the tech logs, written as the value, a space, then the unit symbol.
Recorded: 800 rpm
